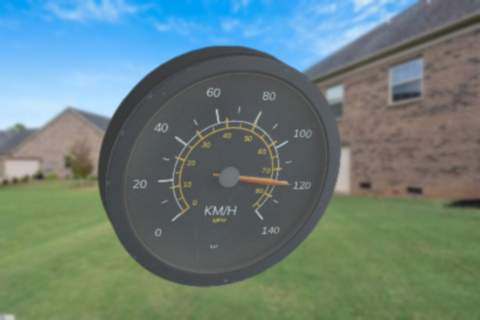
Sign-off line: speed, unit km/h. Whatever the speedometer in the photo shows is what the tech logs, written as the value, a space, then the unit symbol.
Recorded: 120 km/h
